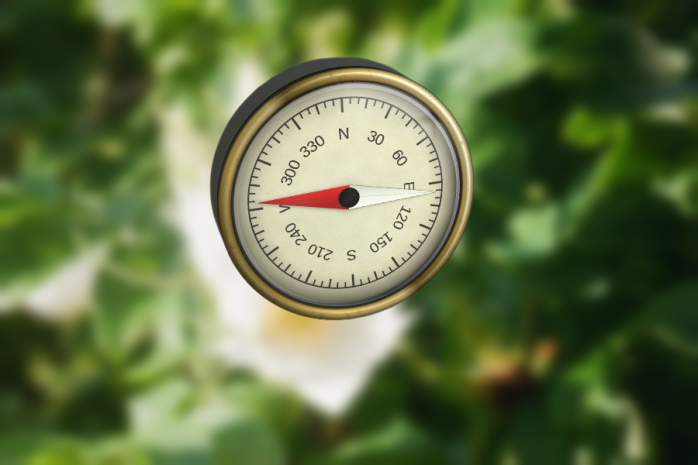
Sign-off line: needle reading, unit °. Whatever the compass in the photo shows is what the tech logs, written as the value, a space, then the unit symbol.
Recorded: 275 °
